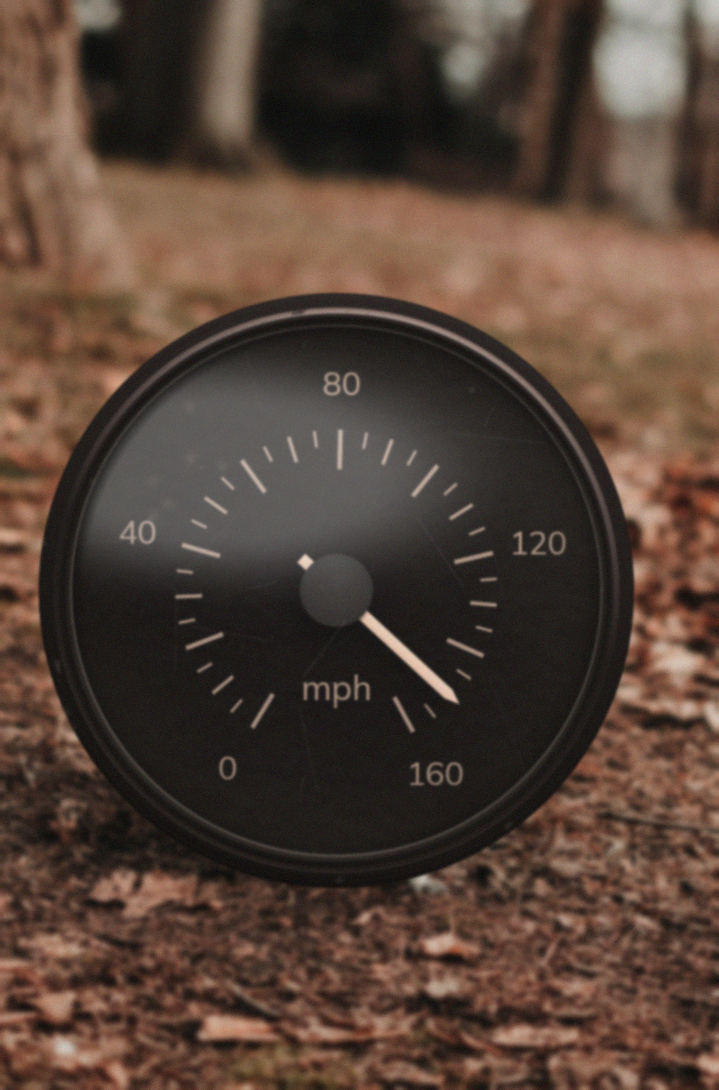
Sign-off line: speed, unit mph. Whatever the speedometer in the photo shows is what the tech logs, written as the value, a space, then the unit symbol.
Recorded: 150 mph
